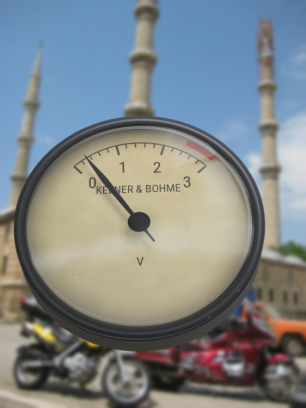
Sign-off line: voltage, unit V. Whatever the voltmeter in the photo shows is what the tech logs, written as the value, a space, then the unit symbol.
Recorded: 0.3 V
